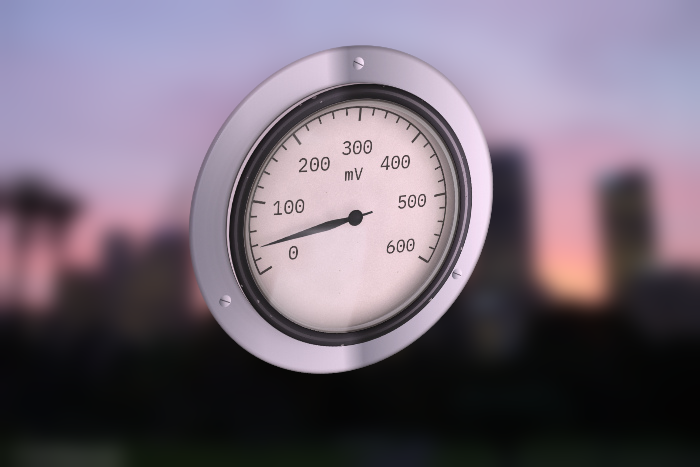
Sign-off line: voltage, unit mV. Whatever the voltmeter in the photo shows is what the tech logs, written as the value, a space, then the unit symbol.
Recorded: 40 mV
